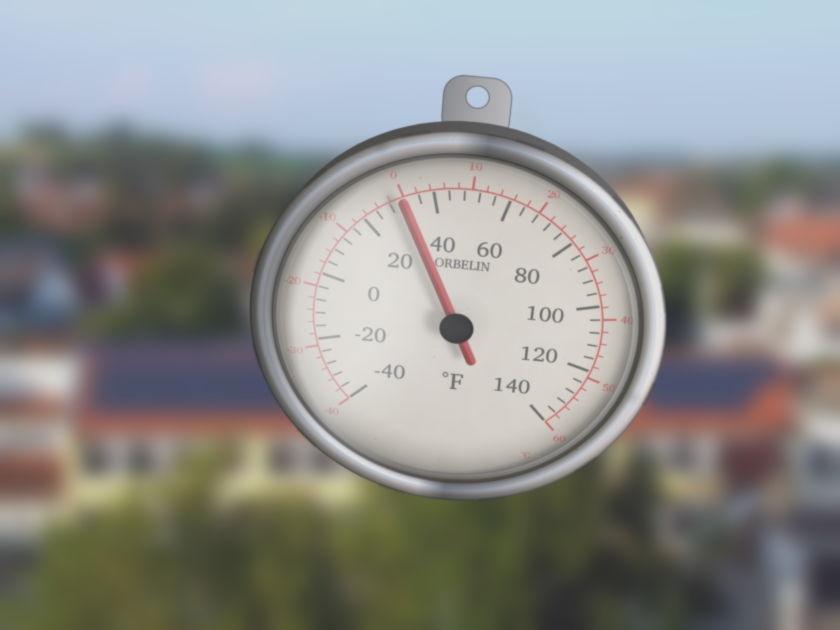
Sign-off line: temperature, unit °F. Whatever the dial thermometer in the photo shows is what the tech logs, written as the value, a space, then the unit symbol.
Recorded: 32 °F
